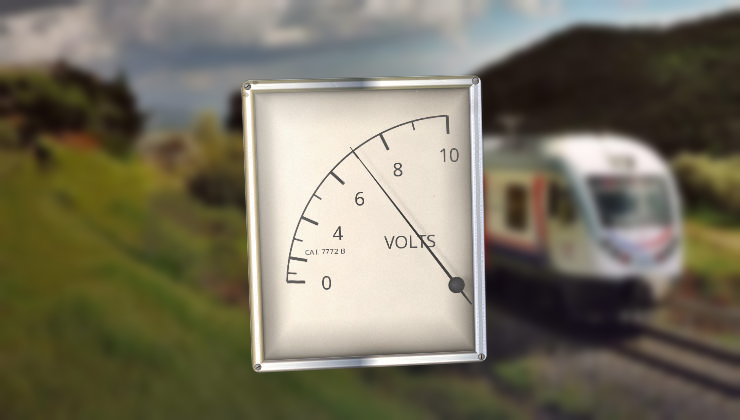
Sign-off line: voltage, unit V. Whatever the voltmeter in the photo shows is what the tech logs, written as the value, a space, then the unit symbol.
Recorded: 7 V
